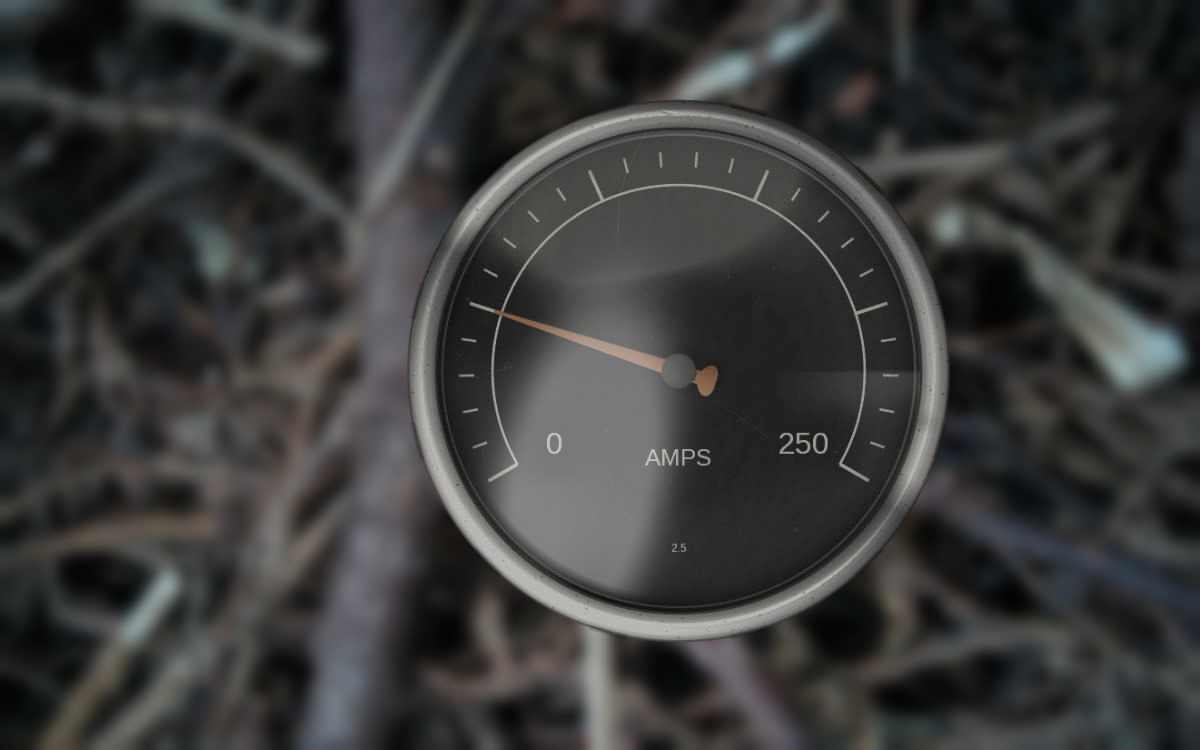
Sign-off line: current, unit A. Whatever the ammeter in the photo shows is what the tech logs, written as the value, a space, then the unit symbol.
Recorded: 50 A
